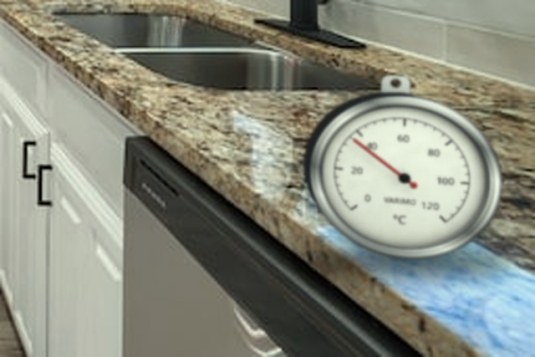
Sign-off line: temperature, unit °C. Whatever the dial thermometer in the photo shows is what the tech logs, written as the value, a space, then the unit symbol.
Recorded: 36 °C
